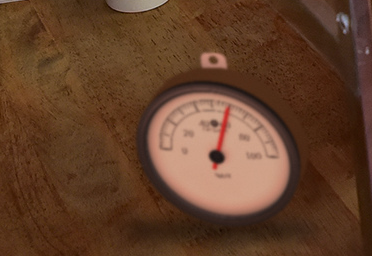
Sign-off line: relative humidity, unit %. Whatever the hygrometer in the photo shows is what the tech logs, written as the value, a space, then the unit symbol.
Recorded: 60 %
